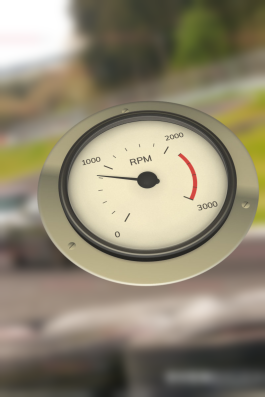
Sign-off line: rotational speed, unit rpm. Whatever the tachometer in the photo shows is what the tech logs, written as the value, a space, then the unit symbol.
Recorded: 800 rpm
